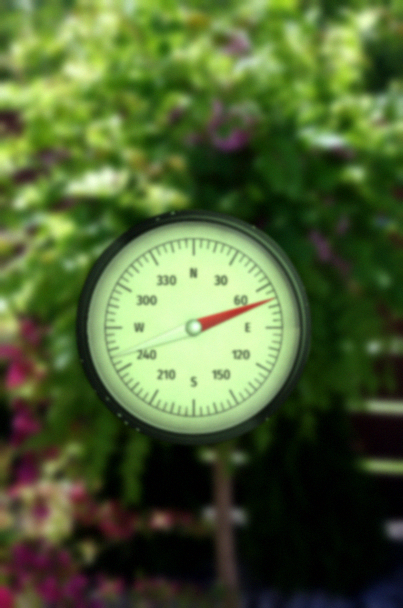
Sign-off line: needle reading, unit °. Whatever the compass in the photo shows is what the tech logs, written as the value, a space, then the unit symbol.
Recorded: 70 °
